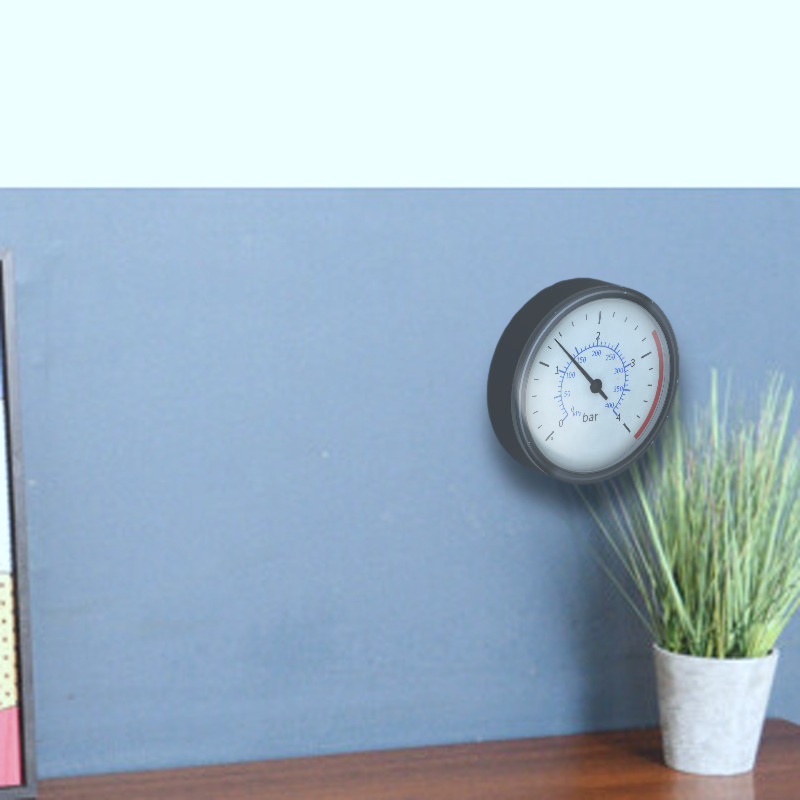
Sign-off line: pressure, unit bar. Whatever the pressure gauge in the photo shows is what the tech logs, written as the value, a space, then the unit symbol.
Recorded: 1.3 bar
